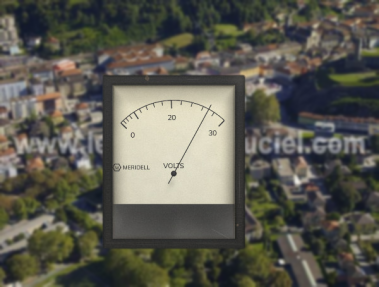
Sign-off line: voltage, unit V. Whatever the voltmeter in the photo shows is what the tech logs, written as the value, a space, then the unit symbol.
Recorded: 27 V
